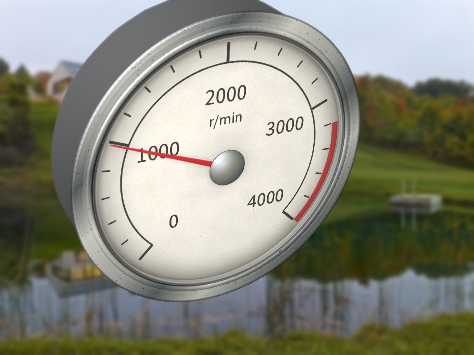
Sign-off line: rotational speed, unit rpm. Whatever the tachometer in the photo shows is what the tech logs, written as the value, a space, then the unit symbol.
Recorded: 1000 rpm
